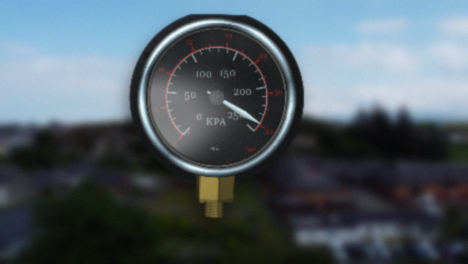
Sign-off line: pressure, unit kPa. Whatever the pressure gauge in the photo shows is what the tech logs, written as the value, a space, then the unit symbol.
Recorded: 240 kPa
